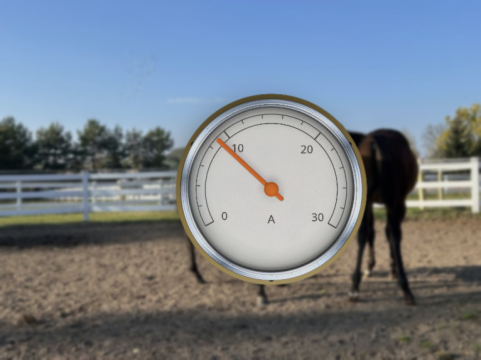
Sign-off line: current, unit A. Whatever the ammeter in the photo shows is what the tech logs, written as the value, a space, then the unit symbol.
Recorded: 9 A
